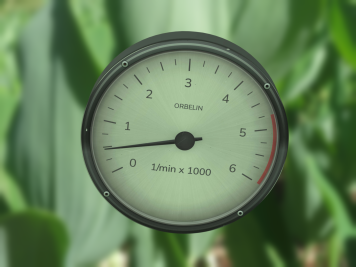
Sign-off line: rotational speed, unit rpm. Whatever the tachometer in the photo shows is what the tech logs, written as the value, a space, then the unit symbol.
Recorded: 500 rpm
